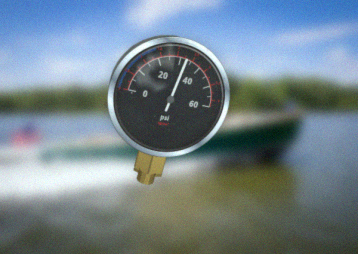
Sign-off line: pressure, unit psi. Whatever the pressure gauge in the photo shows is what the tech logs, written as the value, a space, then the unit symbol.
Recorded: 32.5 psi
